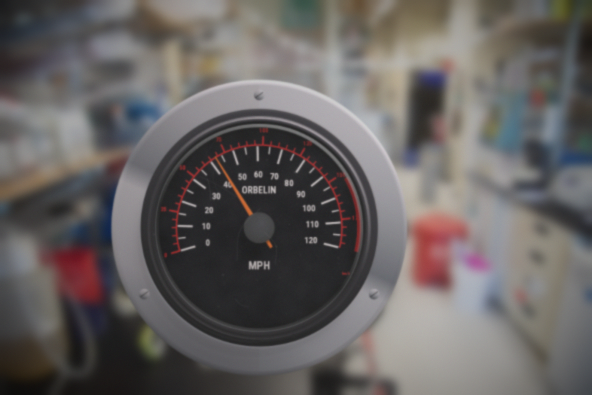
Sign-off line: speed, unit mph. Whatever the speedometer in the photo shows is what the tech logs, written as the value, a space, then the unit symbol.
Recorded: 42.5 mph
